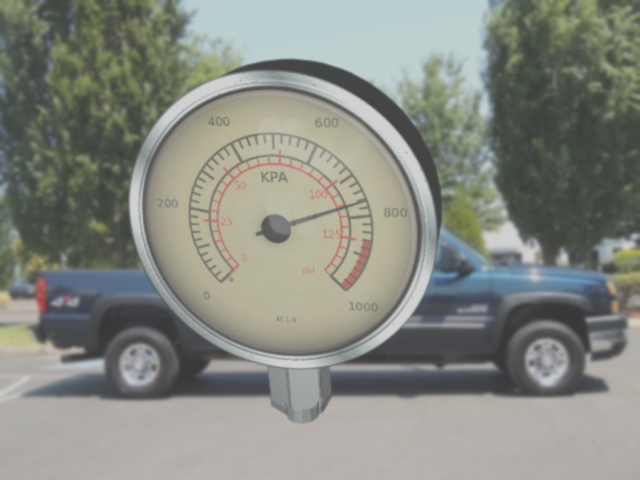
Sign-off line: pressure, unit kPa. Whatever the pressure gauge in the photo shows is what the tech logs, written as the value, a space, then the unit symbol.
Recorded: 760 kPa
